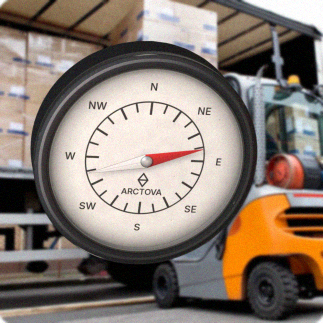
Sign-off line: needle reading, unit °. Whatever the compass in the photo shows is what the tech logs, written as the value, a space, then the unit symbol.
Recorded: 75 °
